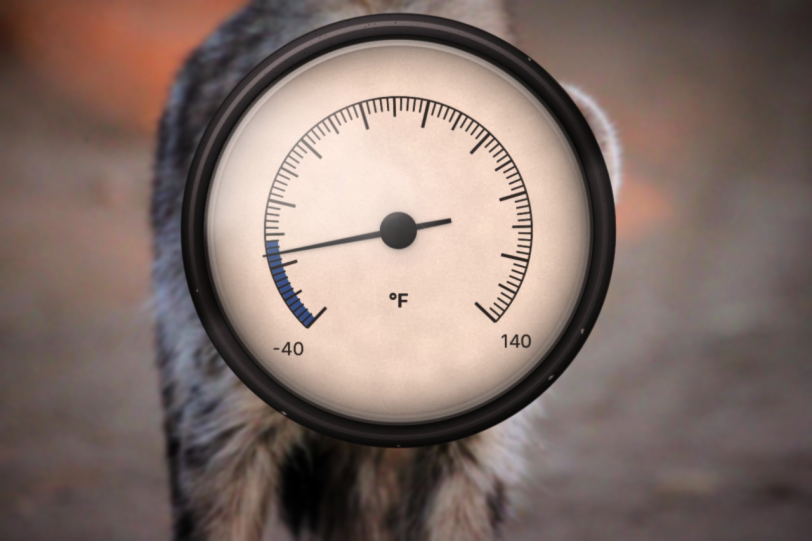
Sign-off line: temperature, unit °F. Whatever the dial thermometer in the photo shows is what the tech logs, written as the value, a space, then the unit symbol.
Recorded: -16 °F
